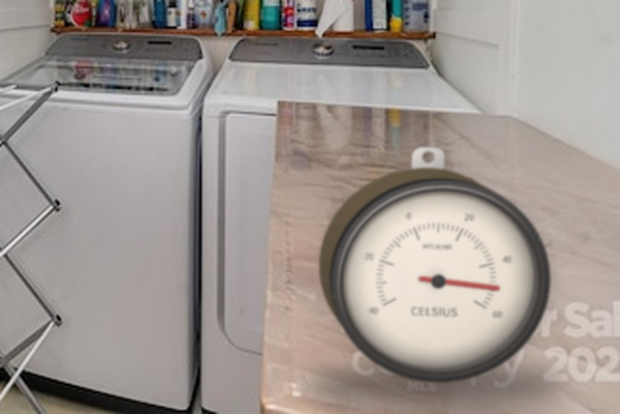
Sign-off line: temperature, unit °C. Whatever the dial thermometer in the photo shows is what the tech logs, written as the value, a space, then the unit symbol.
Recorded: 50 °C
